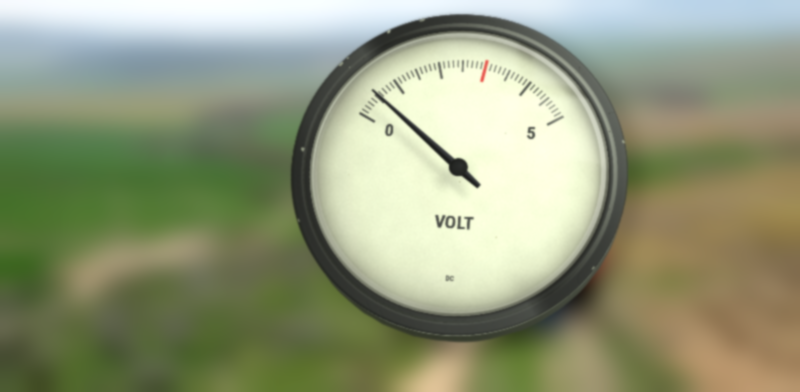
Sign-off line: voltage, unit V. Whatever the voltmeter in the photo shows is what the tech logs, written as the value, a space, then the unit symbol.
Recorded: 0.5 V
